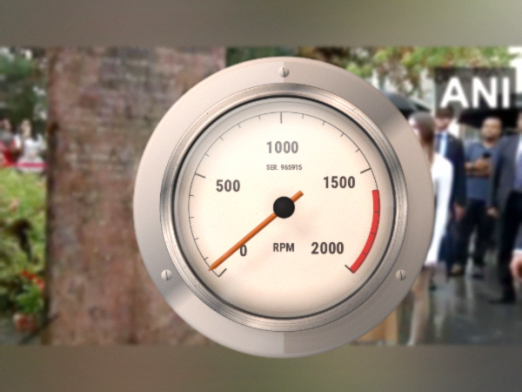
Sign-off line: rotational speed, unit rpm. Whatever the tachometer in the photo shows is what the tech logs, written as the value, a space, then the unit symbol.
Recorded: 50 rpm
